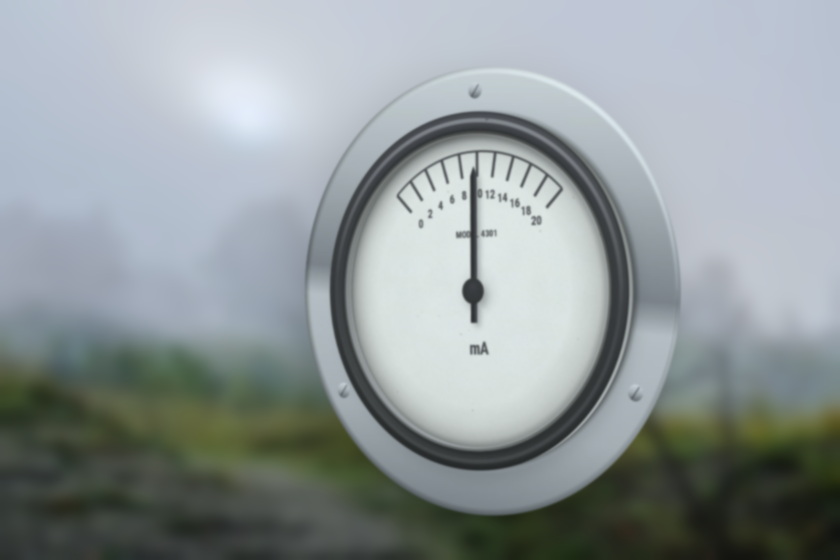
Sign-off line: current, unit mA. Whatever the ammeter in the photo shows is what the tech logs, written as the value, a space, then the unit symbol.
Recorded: 10 mA
